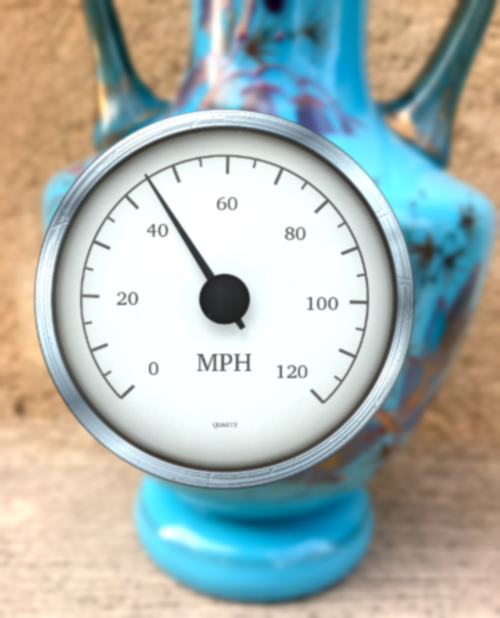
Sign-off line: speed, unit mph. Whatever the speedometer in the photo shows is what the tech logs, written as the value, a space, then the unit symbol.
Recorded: 45 mph
